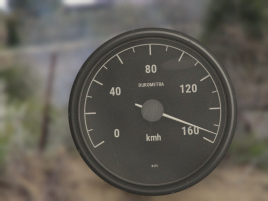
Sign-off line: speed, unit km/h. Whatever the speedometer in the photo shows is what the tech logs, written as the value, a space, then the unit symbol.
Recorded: 155 km/h
